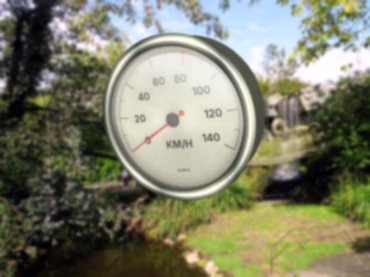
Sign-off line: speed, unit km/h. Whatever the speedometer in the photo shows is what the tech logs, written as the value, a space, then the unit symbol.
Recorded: 0 km/h
